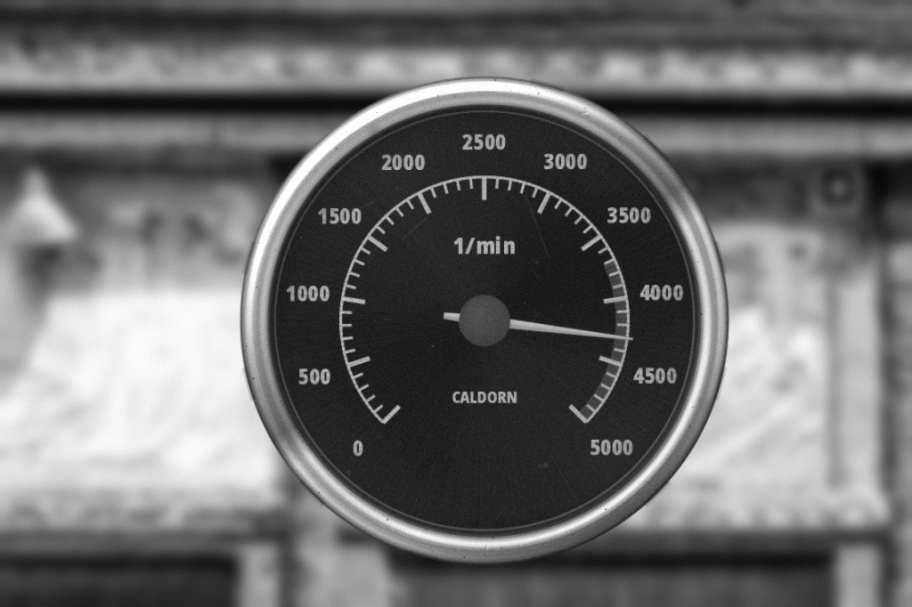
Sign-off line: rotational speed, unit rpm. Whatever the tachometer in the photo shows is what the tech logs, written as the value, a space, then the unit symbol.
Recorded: 4300 rpm
